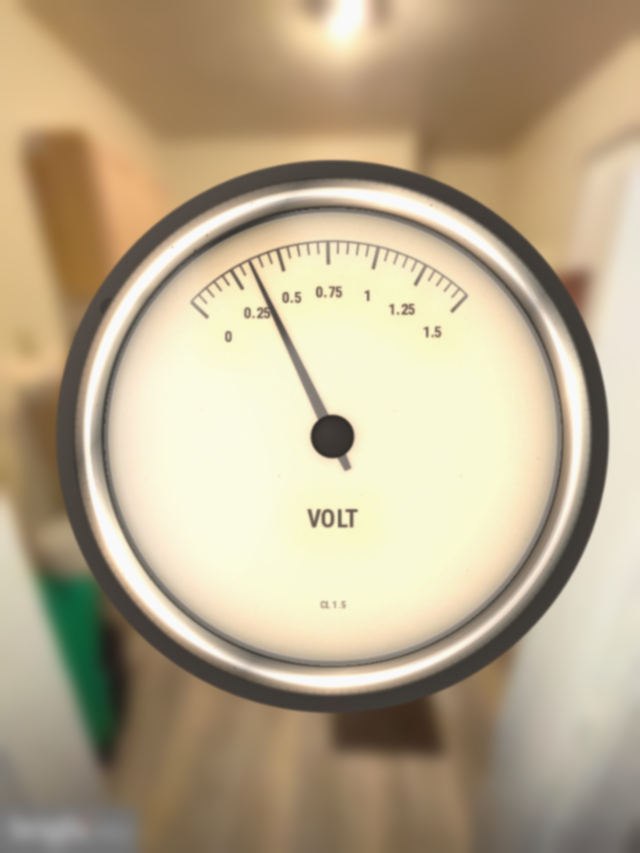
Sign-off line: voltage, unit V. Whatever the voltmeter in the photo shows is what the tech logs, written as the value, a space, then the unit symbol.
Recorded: 0.35 V
